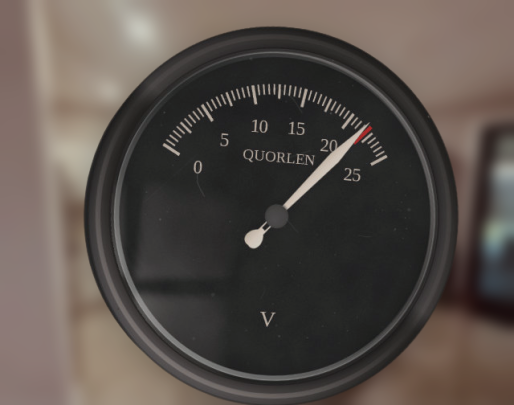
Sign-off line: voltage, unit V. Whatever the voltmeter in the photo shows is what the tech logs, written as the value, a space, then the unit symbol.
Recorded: 21.5 V
